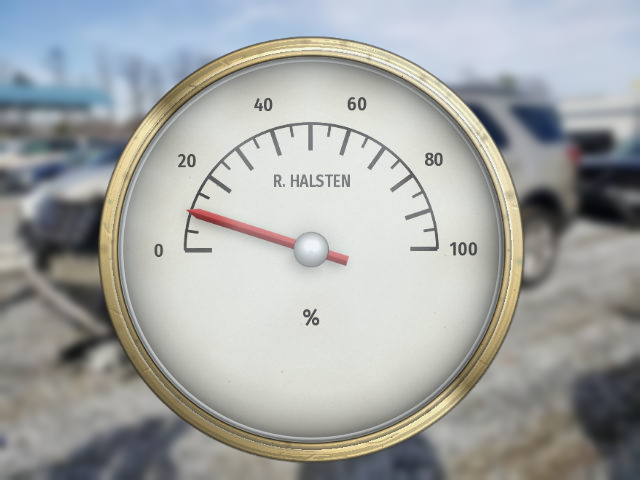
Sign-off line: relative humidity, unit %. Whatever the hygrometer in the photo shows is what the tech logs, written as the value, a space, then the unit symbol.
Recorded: 10 %
